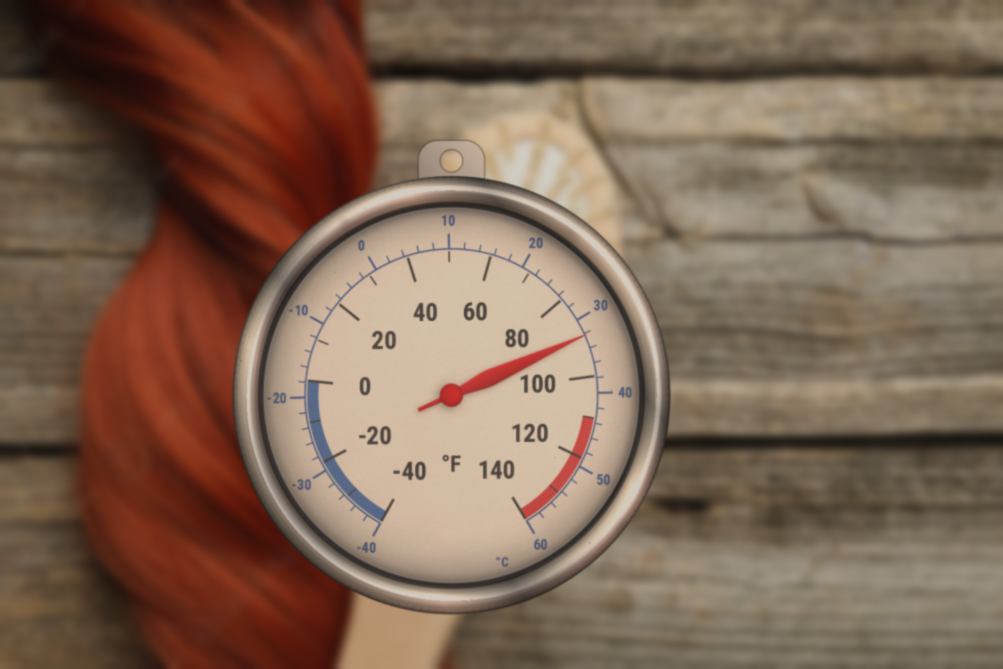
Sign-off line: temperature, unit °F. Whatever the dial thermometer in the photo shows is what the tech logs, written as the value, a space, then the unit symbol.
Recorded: 90 °F
